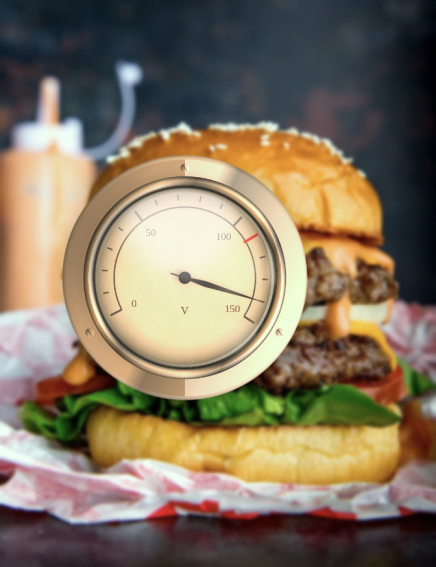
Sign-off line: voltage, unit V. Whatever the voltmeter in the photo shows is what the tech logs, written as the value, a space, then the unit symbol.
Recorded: 140 V
